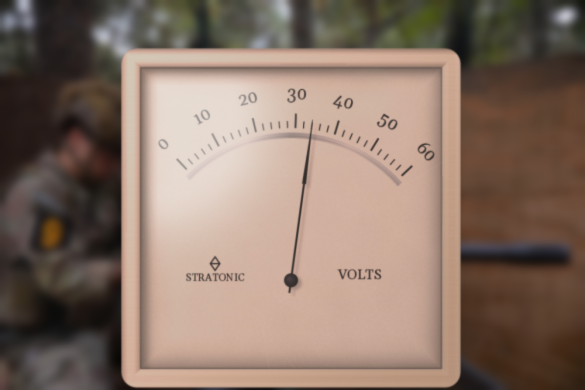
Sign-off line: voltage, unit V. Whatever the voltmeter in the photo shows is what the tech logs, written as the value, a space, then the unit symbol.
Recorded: 34 V
